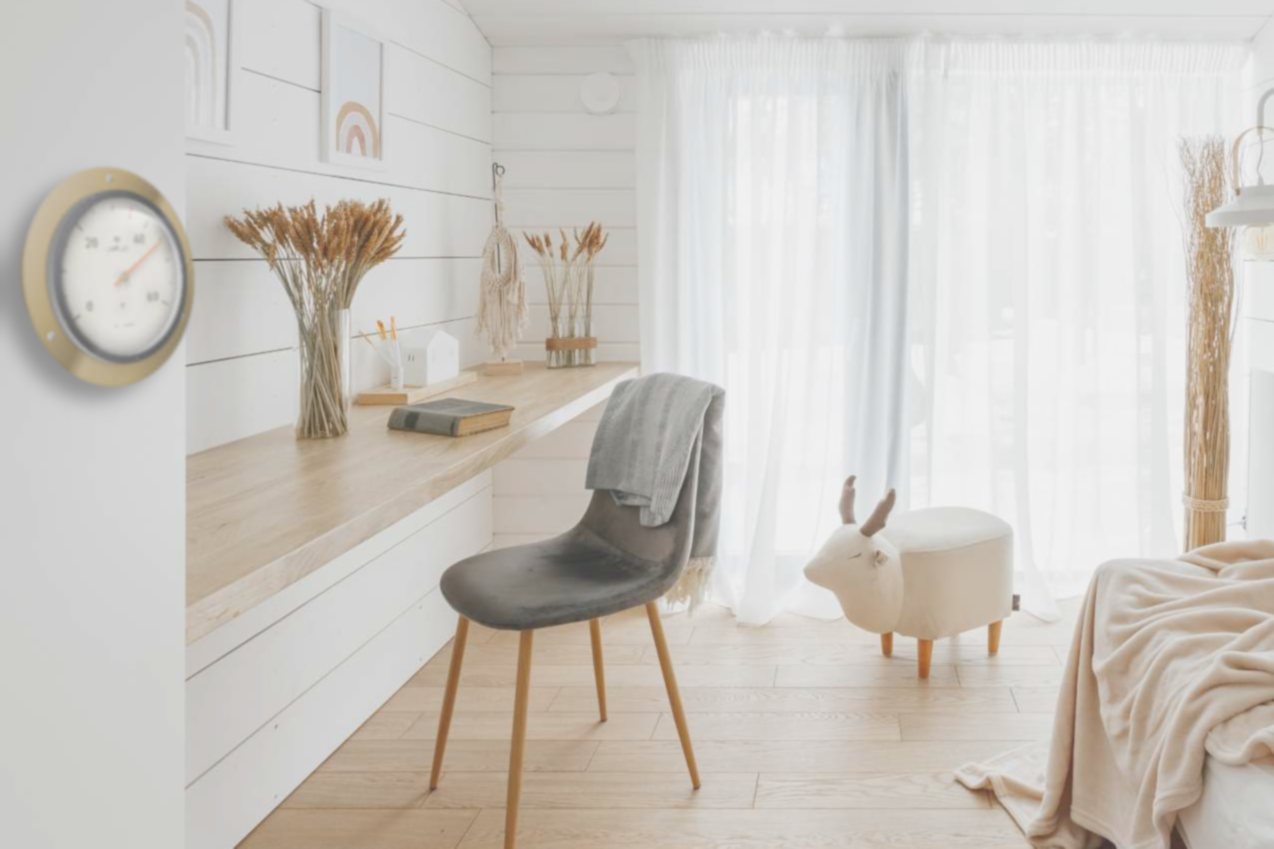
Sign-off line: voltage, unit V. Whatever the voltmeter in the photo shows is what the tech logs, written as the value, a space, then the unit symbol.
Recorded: 45 V
